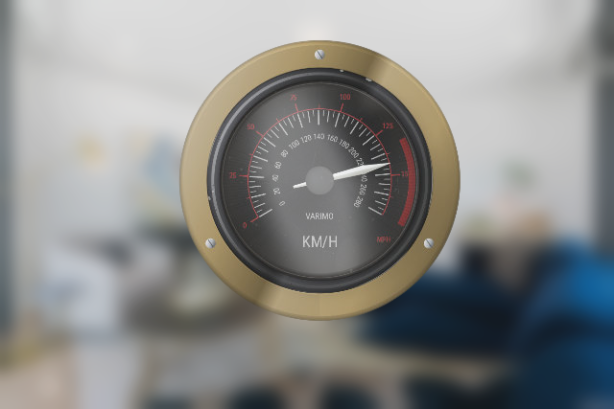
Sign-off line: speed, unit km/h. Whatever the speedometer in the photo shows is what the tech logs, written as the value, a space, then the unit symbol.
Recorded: 230 km/h
